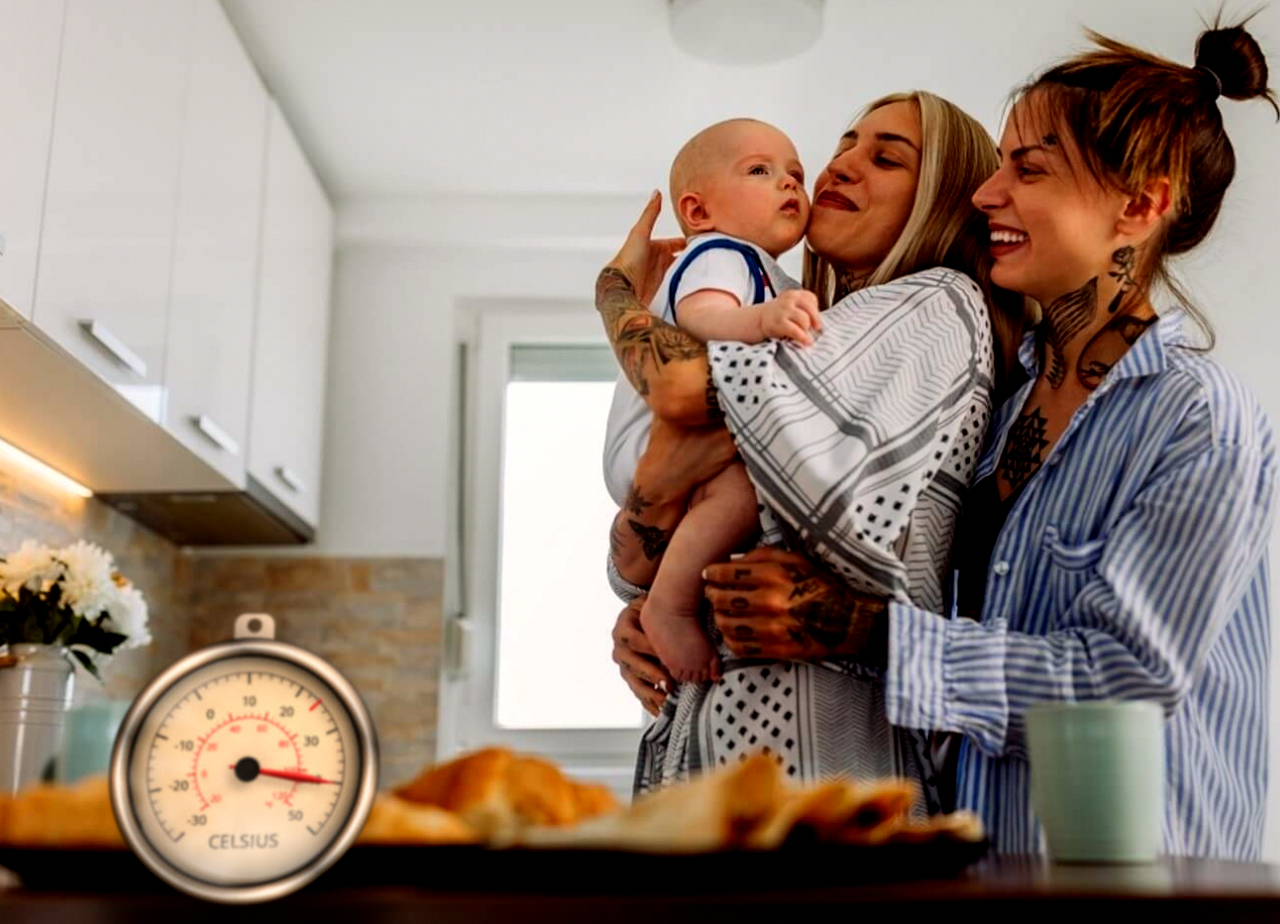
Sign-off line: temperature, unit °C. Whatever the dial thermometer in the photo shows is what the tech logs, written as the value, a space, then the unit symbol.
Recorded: 40 °C
